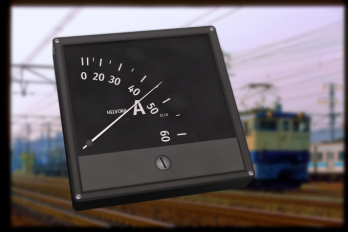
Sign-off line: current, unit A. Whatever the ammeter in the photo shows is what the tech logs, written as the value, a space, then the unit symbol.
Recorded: 45 A
